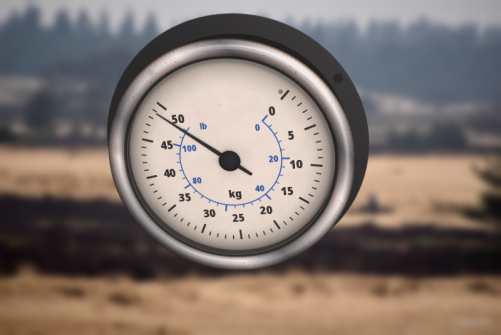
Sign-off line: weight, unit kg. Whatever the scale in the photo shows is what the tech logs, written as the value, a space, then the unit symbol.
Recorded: 49 kg
